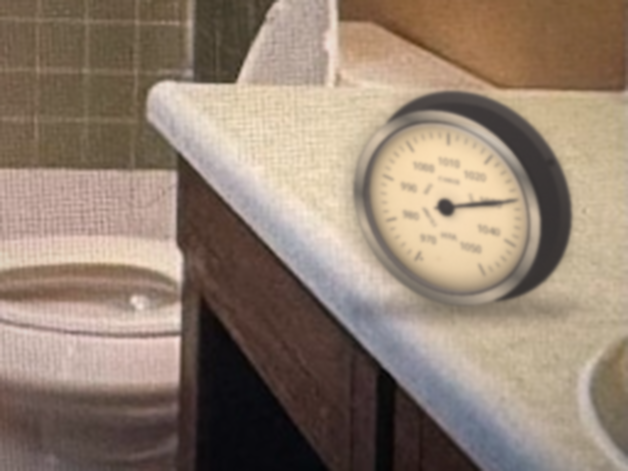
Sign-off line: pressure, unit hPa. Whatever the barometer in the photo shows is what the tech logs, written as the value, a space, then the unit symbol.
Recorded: 1030 hPa
